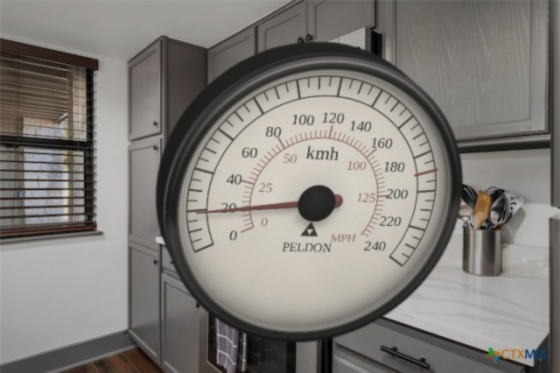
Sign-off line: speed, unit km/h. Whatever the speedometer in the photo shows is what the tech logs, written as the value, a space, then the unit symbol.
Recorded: 20 km/h
